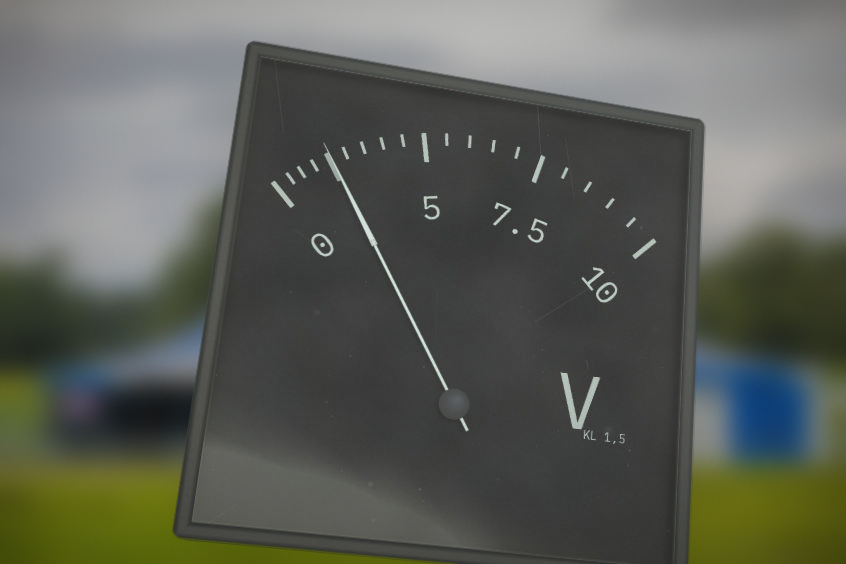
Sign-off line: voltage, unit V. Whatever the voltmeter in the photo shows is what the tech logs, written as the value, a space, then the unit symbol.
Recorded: 2.5 V
